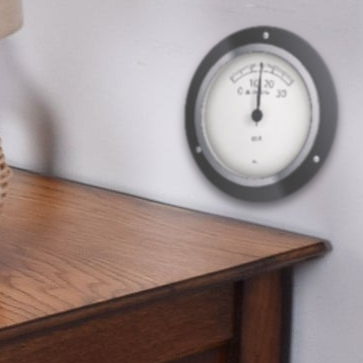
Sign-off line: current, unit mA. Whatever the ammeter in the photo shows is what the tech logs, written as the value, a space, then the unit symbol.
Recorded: 15 mA
